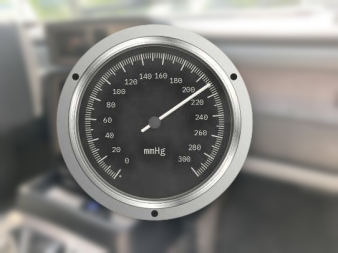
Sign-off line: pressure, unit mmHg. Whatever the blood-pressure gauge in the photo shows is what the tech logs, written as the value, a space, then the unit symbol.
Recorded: 210 mmHg
